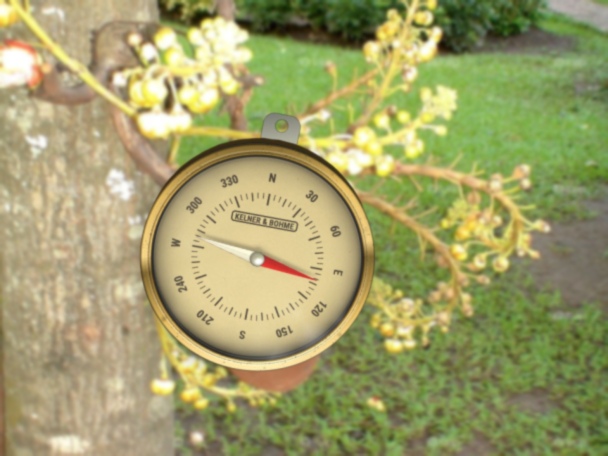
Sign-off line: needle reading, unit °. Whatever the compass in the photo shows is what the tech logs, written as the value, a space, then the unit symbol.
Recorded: 100 °
